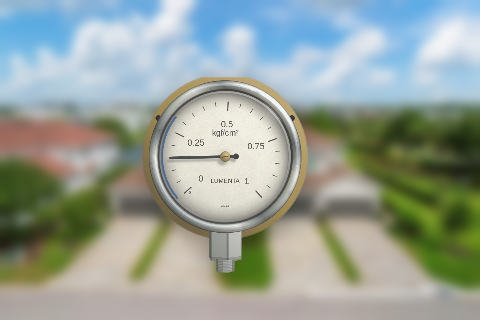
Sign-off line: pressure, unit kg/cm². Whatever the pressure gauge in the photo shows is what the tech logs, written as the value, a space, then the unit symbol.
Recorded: 0.15 kg/cm²
